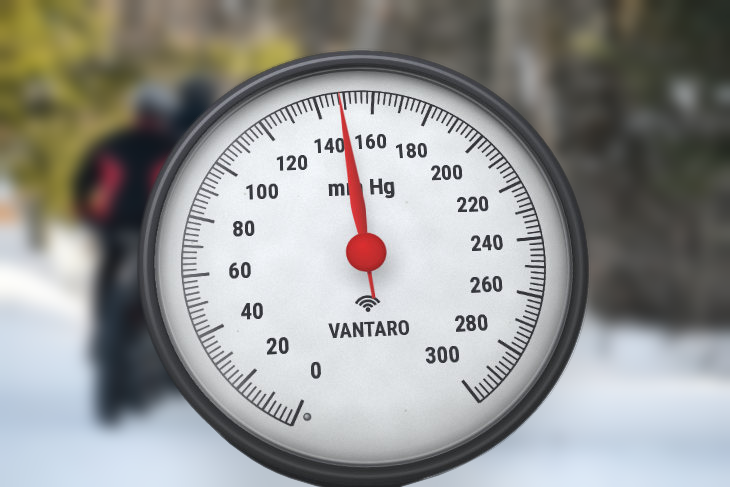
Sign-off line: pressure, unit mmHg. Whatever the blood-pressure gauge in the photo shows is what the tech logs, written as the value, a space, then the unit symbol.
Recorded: 148 mmHg
